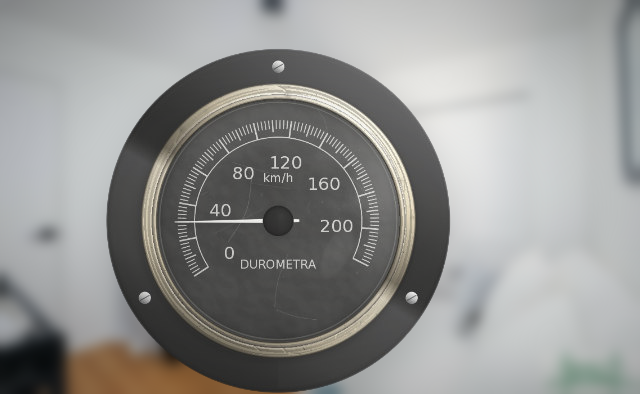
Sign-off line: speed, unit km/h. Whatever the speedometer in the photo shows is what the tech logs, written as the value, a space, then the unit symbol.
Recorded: 30 km/h
